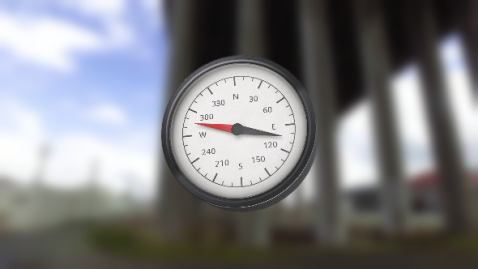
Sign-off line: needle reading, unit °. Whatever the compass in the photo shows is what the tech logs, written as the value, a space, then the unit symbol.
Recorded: 285 °
